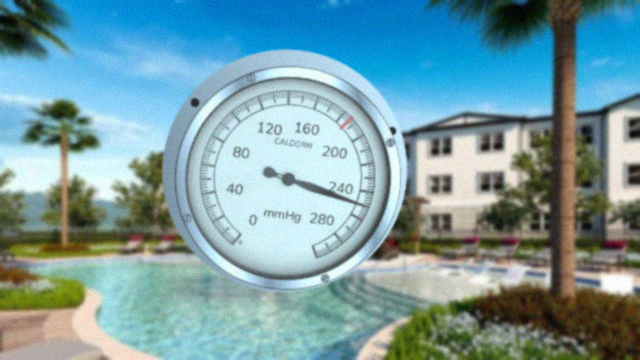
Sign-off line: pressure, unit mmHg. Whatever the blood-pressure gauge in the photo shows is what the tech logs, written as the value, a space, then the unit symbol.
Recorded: 250 mmHg
